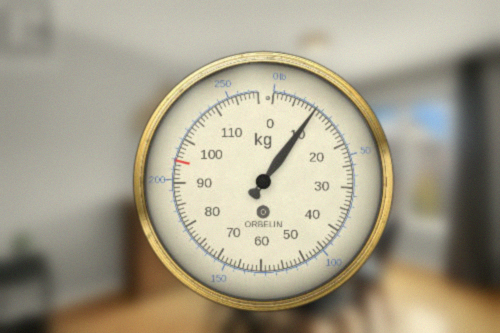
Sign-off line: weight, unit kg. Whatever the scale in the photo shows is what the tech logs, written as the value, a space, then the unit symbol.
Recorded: 10 kg
